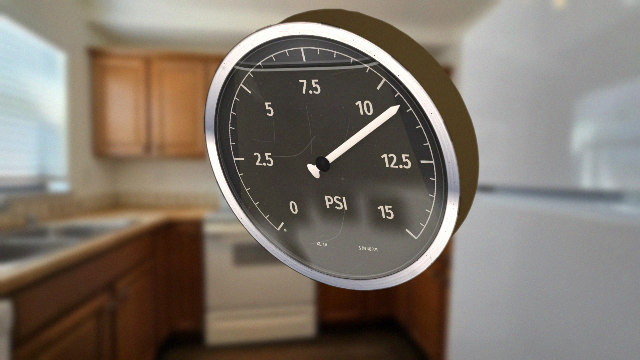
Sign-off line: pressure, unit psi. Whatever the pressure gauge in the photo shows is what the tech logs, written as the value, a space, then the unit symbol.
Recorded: 10.75 psi
